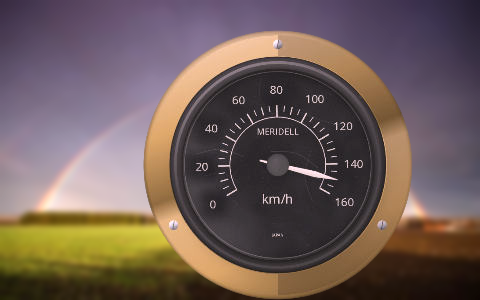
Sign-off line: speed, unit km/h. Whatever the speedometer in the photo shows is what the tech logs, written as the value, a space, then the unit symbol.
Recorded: 150 km/h
